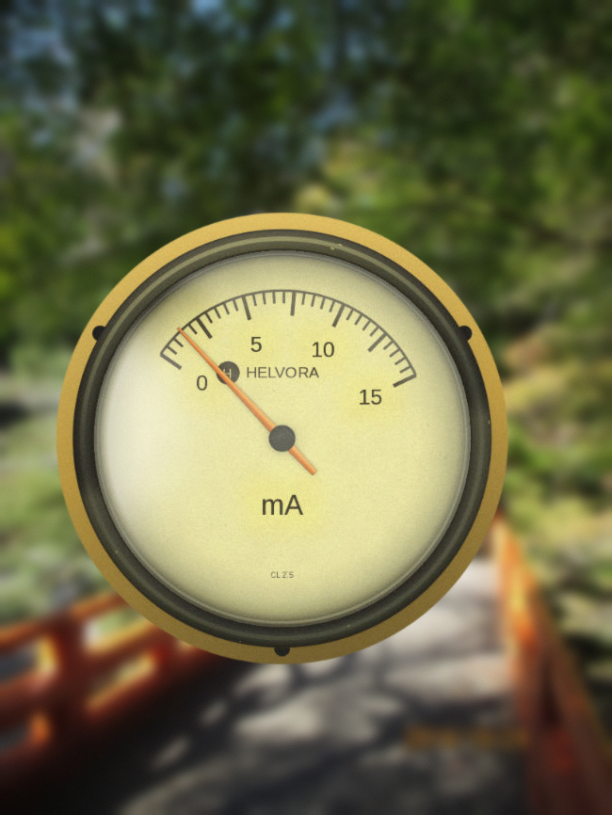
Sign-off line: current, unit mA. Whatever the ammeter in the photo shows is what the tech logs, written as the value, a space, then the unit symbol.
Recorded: 1.5 mA
